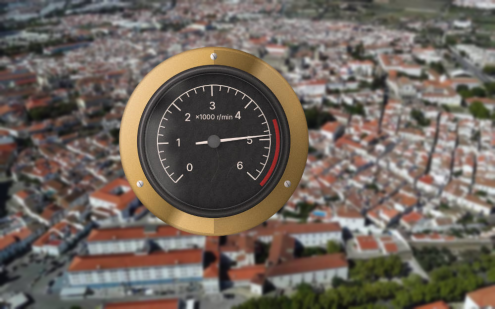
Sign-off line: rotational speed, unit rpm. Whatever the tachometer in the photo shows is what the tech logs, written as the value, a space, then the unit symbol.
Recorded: 4900 rpm
